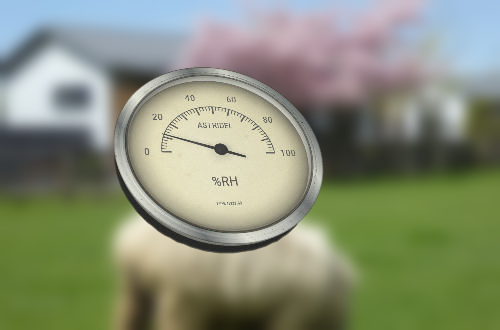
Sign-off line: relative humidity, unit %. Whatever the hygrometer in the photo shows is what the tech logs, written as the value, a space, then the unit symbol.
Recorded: 10 %
